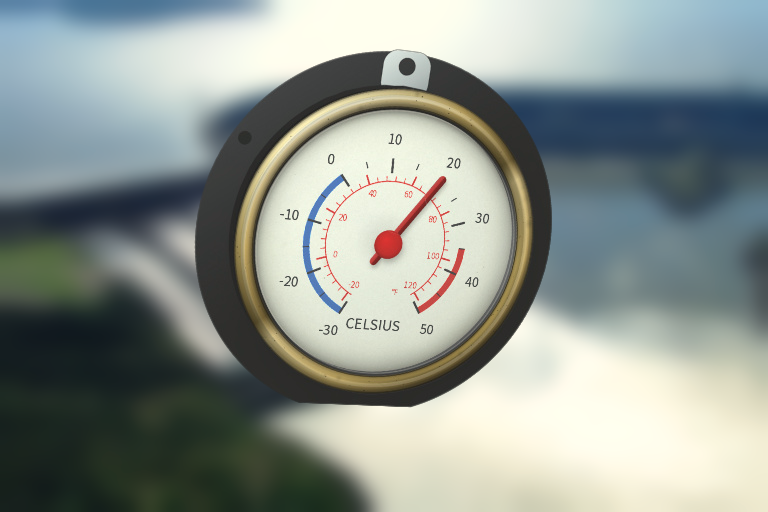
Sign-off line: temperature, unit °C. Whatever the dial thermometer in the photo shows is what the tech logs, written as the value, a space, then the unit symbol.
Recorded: 20 °C
